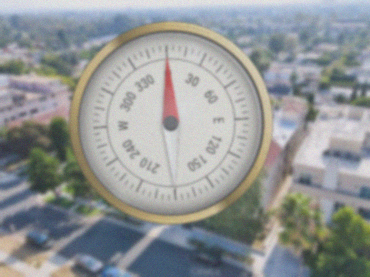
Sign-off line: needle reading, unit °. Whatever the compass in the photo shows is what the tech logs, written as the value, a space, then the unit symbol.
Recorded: 0 °
